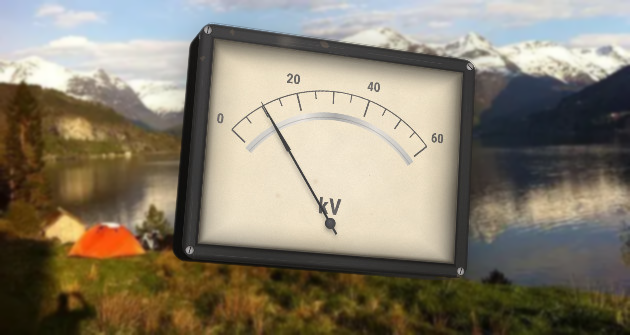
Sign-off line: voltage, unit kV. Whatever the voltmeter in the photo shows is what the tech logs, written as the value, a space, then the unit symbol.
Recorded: 10 kV
